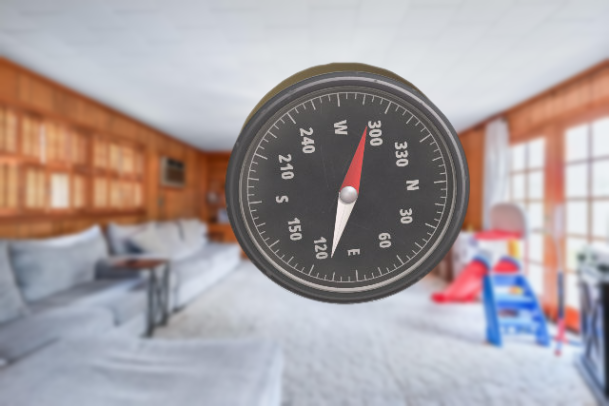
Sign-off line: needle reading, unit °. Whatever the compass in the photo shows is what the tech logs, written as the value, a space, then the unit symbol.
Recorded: 290 °
